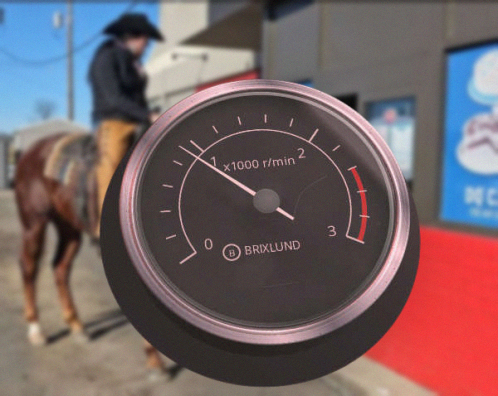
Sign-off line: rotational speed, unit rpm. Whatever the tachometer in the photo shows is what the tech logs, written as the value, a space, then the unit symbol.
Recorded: 900 rpm
